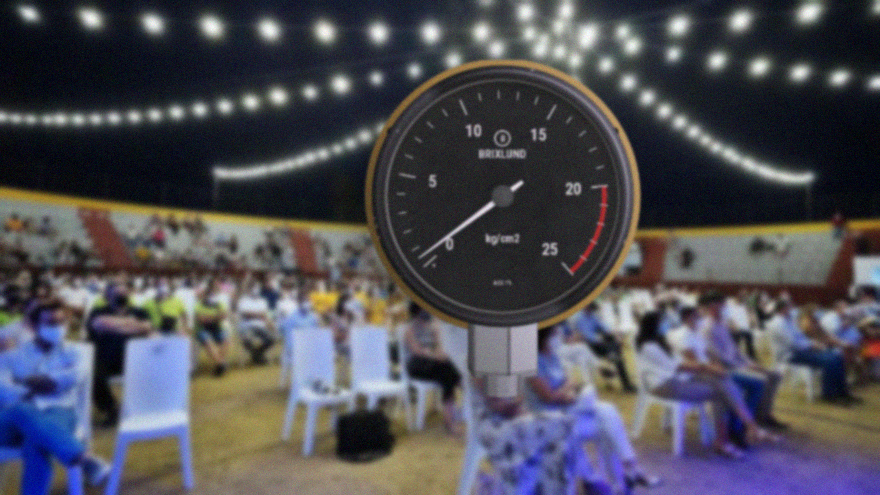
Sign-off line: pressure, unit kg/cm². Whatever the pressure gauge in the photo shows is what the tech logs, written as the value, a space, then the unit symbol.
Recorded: 0.5 kg/cm²
